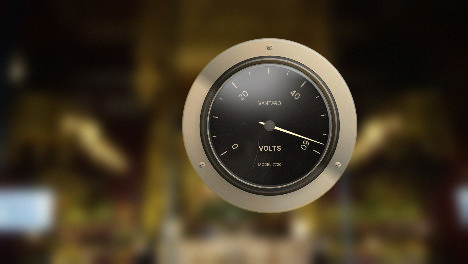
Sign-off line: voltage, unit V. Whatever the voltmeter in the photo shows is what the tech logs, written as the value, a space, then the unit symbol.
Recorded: 57.5 V
